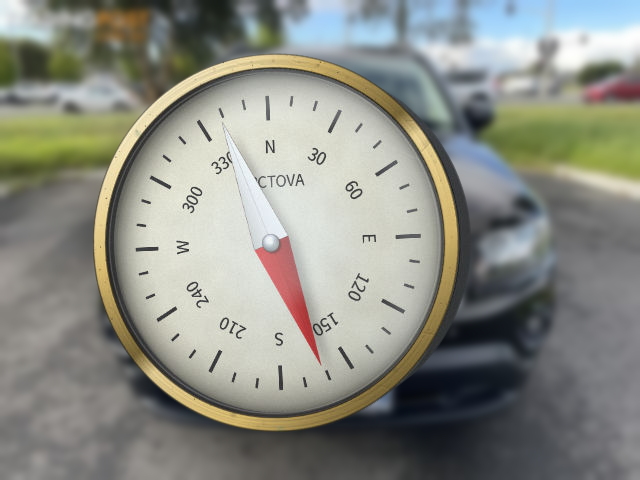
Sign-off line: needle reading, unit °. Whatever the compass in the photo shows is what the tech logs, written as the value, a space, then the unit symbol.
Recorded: 160 °
